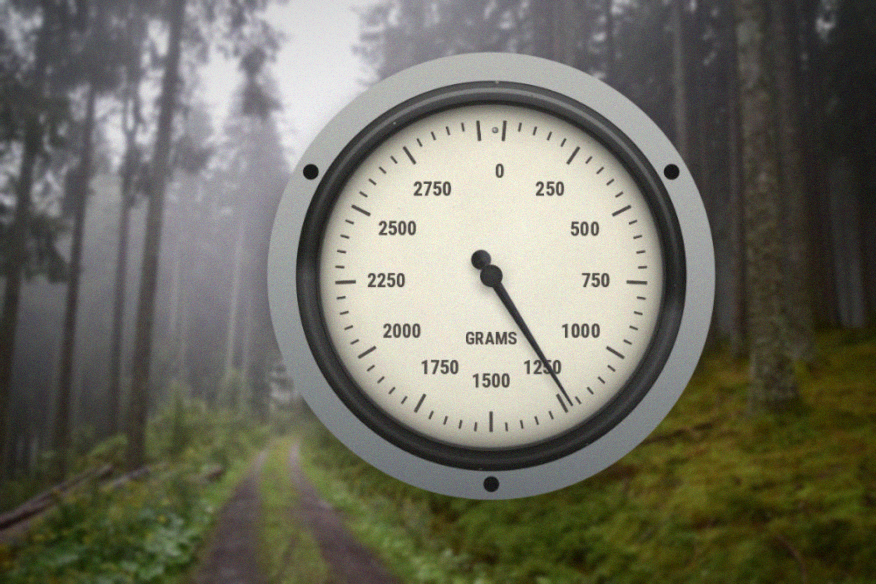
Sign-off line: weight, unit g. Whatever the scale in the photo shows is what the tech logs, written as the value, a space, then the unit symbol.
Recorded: 1225 g
